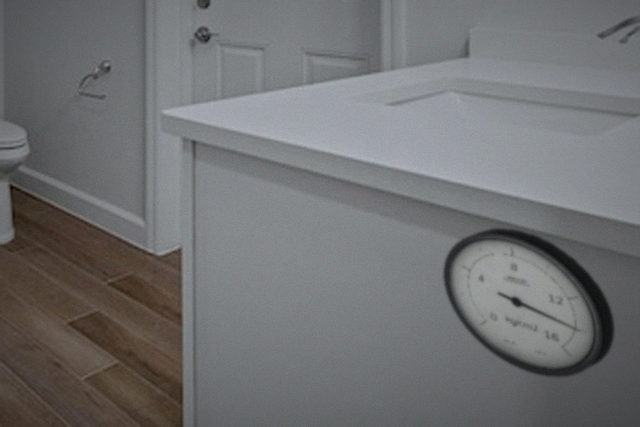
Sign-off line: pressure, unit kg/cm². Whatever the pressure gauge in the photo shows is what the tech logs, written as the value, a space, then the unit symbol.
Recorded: 14 kg/cm²
